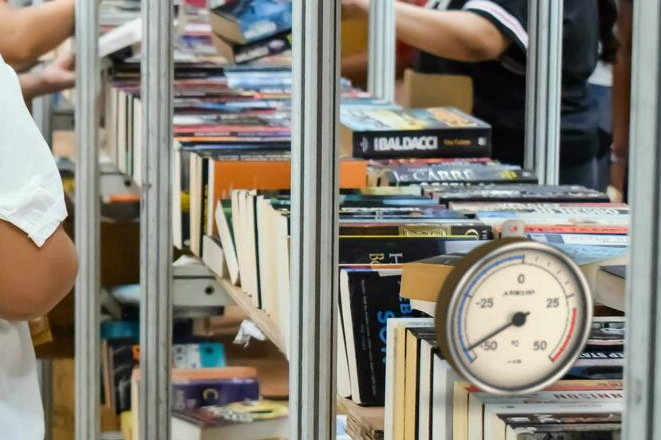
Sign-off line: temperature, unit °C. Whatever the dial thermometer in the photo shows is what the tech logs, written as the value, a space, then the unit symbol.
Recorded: -45 °C
